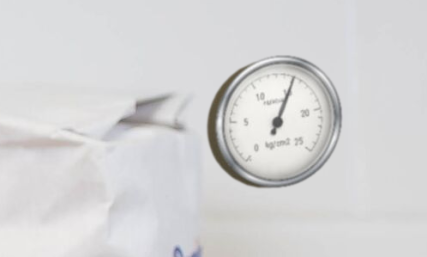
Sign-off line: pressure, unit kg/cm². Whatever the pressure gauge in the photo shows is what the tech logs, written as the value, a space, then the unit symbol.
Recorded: 15 kg/cm²
